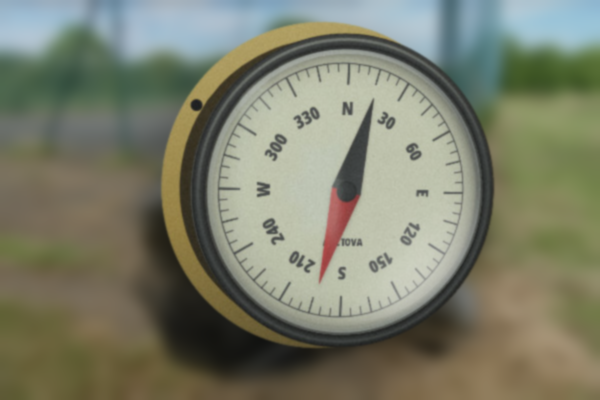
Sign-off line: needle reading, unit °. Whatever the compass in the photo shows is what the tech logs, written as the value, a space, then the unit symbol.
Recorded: 195 °
